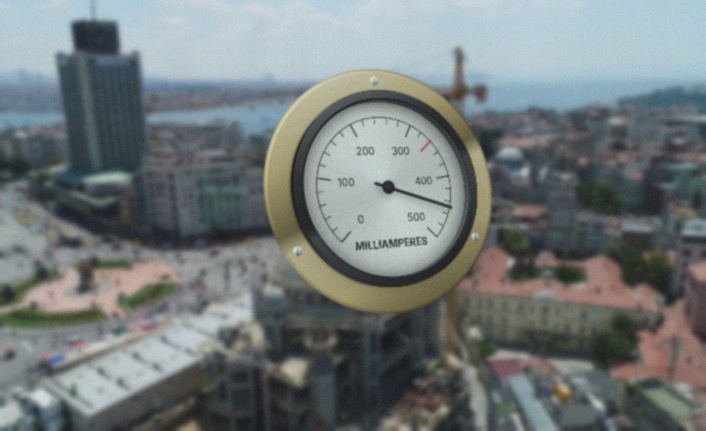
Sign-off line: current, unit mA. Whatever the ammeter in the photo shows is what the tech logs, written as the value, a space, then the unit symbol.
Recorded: 450 mA
